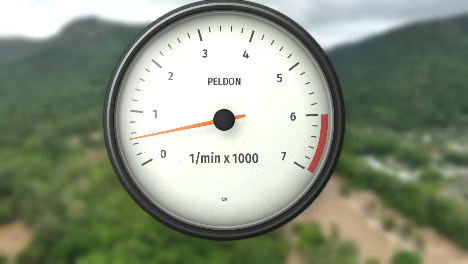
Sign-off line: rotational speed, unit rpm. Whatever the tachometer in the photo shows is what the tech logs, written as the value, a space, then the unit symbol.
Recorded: 500 rpm
